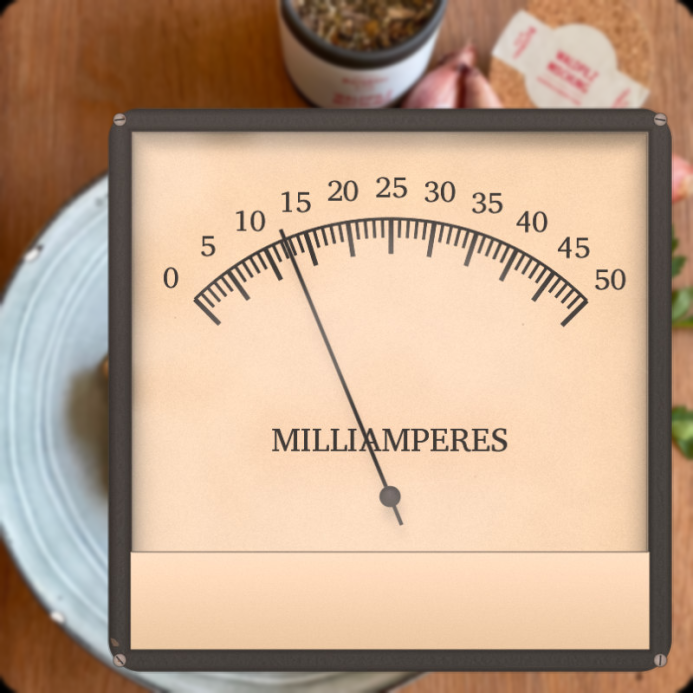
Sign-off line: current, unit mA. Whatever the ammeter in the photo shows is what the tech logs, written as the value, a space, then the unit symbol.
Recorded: 12.5 mA
